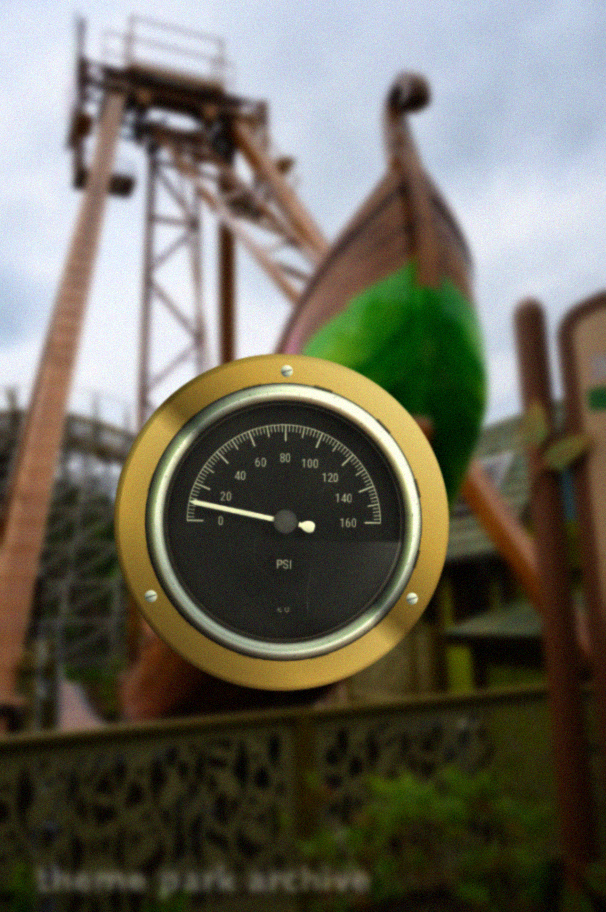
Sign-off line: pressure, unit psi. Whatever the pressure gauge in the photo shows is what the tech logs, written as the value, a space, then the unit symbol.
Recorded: 10 psi
